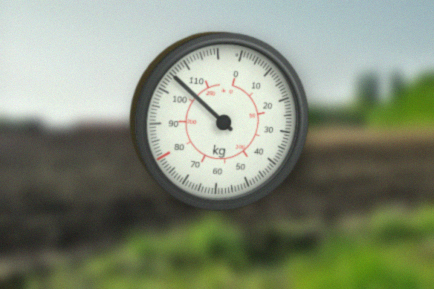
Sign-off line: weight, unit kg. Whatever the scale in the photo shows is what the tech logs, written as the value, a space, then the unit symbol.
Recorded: 105 kg
